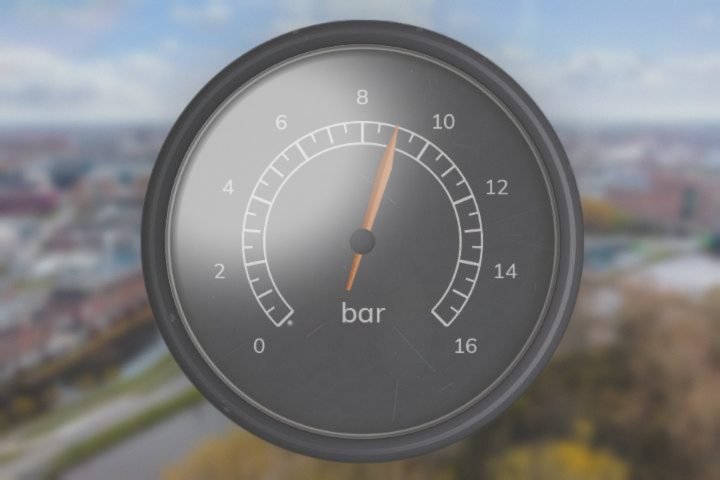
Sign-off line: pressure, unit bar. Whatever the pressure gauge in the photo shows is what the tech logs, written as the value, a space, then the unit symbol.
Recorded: 9 bar
